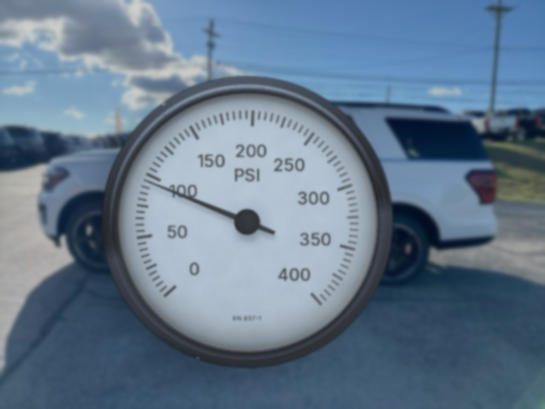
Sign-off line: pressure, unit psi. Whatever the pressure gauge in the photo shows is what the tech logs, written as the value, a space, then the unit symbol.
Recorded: 95 psi
